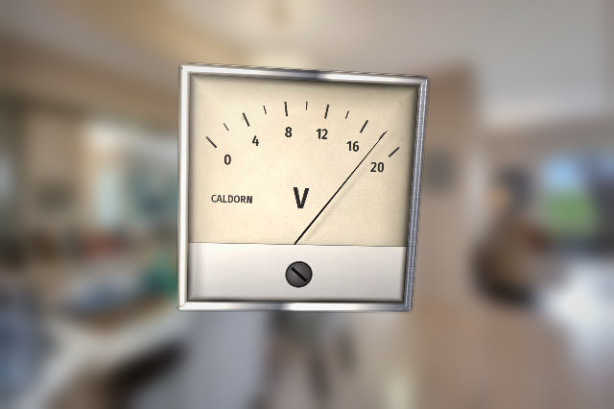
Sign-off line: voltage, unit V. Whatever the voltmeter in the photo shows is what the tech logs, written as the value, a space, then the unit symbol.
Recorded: 18 V
